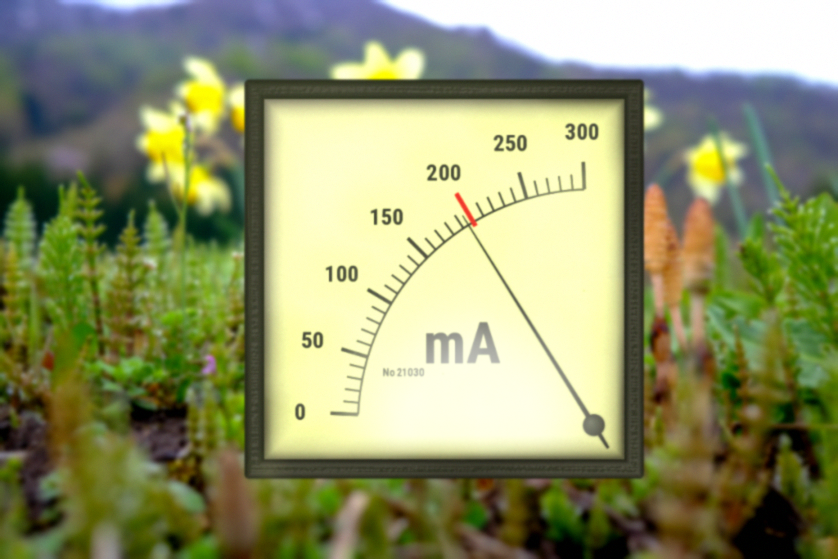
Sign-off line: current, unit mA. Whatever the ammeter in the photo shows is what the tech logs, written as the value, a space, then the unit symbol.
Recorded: 195 mA
